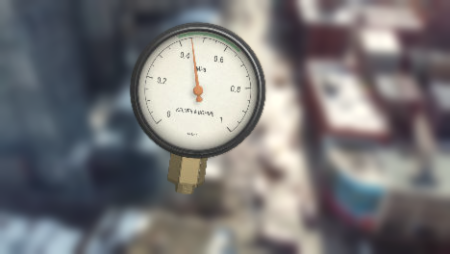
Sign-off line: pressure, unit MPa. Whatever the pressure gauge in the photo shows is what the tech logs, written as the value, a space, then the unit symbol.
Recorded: 0.45 MPa
